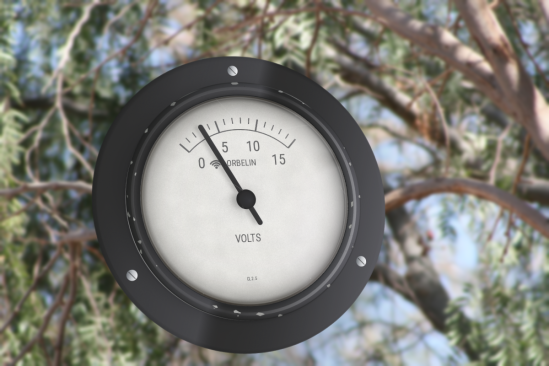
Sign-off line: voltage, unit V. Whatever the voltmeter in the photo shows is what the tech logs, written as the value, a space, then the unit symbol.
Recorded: 3 V
